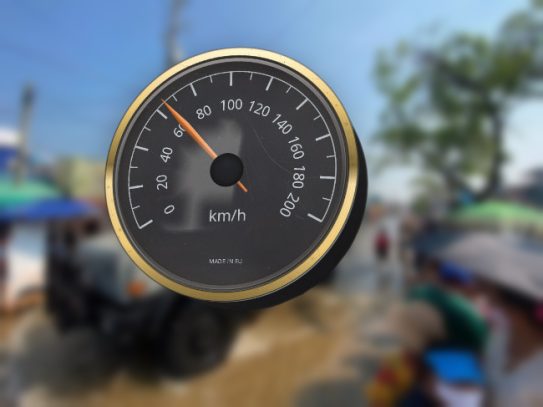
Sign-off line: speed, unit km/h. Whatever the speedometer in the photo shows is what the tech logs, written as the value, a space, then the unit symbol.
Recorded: 65 km/h
